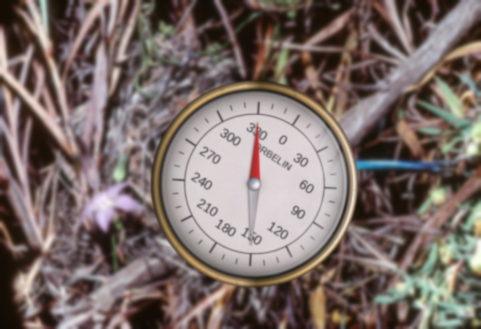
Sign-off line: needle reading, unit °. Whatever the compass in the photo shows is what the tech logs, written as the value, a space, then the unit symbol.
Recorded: 330 °
